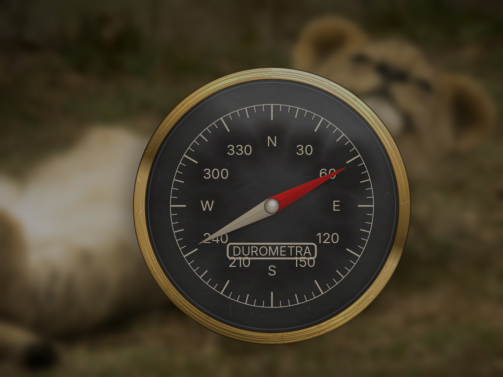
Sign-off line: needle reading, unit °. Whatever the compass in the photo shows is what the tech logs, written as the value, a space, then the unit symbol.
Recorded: 62.5 °
